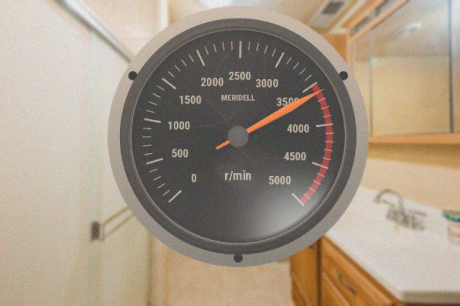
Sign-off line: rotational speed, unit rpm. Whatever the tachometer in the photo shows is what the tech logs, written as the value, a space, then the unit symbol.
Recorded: 3600 rpm
